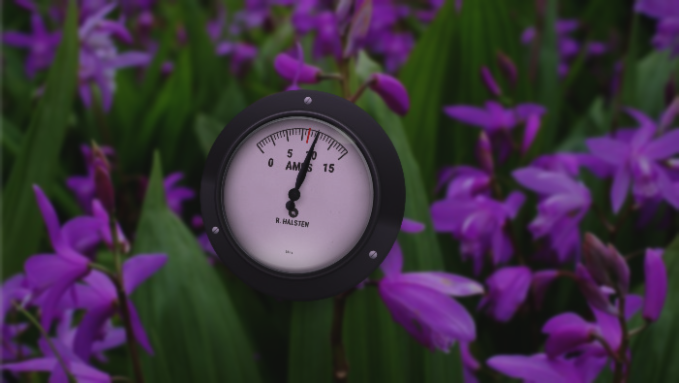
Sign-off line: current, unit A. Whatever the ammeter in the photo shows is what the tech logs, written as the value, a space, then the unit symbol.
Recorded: 10 A
